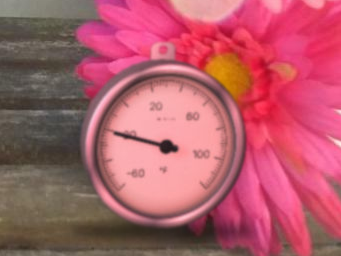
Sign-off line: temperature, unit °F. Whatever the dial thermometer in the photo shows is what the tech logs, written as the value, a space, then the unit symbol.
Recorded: -20 °F
